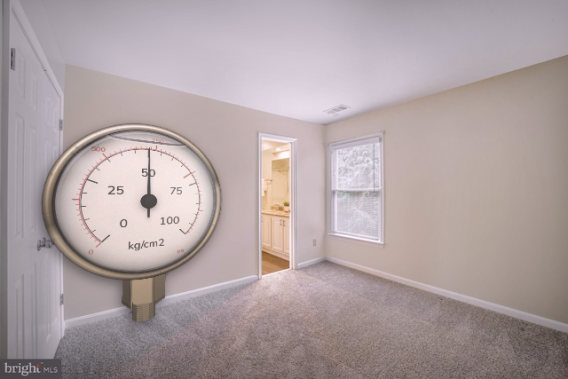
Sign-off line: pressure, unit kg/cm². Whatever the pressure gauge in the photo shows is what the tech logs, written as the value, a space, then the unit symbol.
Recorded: 50 kg/cm²
